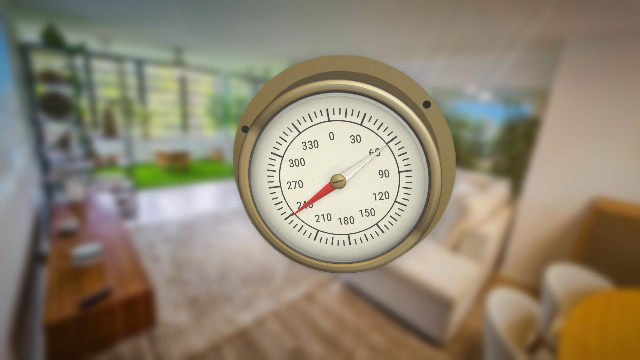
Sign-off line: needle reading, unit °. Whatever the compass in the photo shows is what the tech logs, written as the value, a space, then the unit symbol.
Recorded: 240 °
